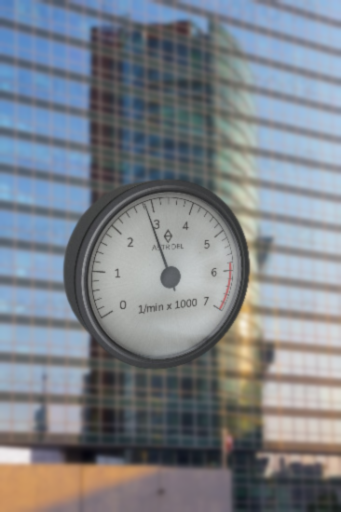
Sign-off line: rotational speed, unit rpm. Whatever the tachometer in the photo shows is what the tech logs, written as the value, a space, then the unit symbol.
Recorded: 2800 rpm
